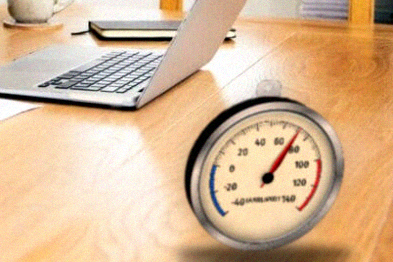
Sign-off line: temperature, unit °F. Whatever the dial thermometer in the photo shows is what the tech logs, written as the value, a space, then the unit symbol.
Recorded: 70 °F
